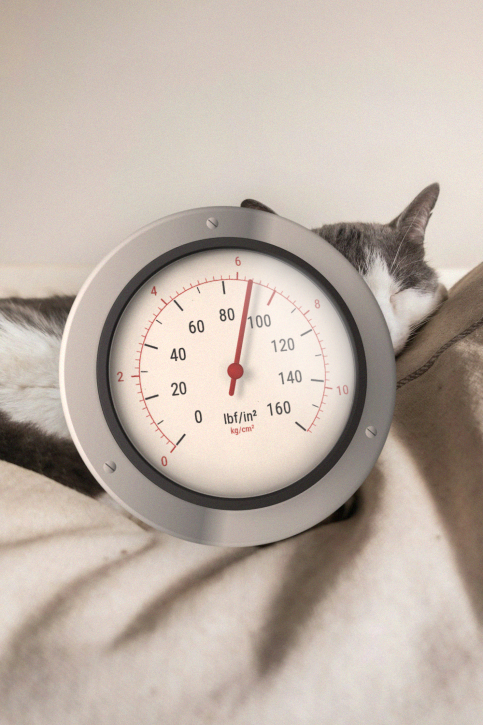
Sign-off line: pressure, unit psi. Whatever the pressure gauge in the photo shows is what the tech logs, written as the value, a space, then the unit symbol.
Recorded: 90 psi
